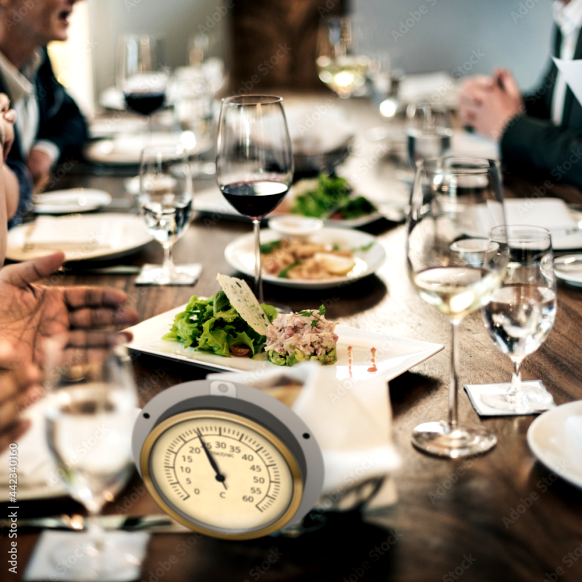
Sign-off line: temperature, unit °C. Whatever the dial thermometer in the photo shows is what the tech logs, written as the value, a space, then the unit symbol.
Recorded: 25 °C
